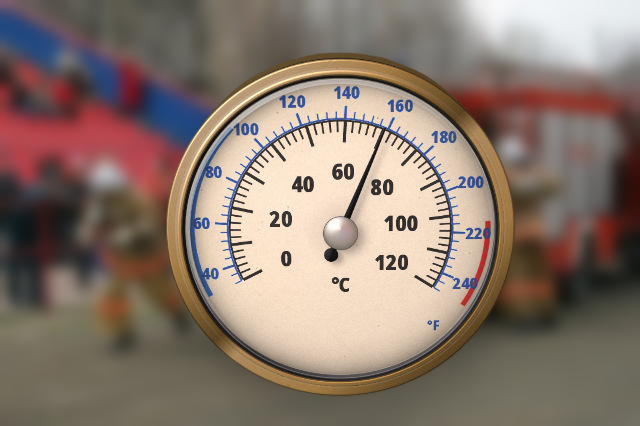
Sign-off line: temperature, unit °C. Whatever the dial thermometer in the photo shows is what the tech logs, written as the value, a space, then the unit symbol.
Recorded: 70 °C
